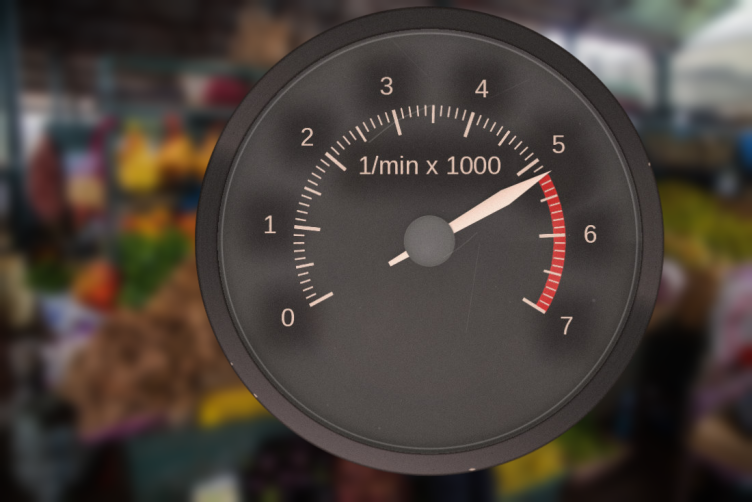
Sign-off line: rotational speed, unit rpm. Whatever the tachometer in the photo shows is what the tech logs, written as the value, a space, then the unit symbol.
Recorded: 5200 rpm
